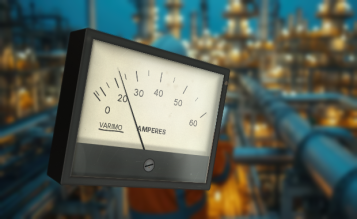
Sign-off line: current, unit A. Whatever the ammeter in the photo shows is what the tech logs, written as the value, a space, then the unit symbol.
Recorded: 22.5 A
